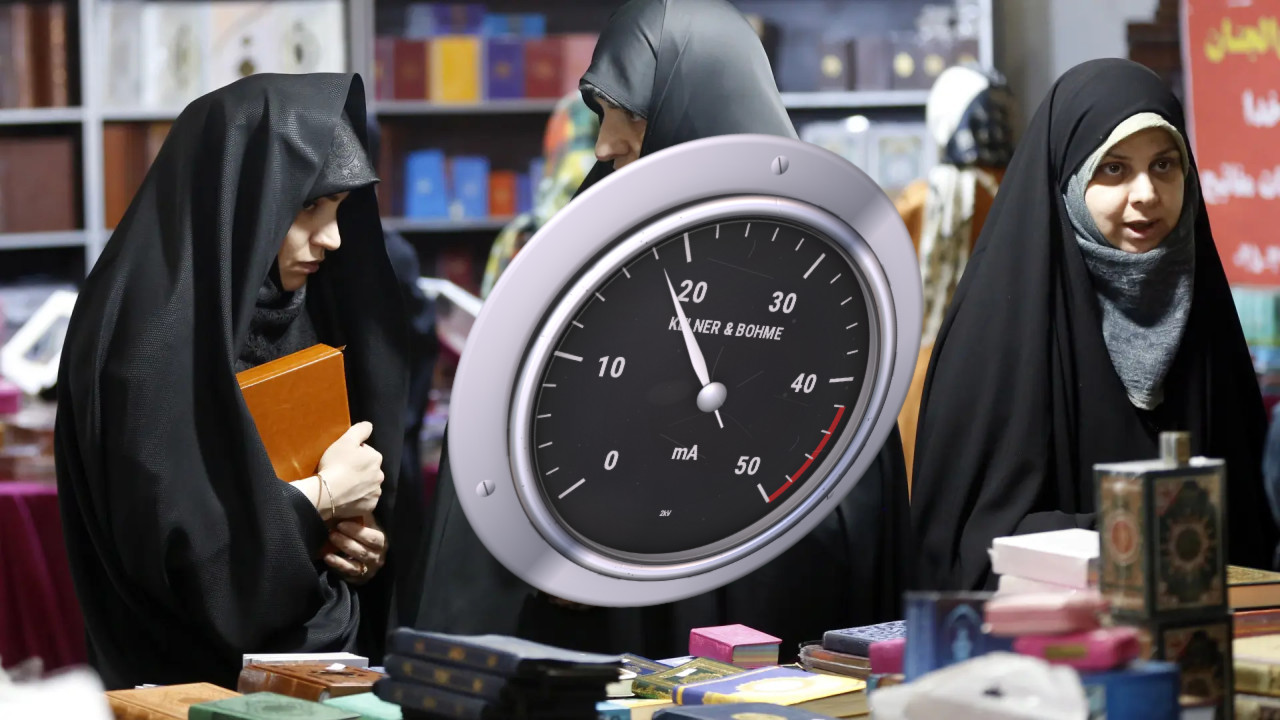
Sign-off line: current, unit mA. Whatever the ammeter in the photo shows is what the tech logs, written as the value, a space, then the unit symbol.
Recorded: 18 mA
